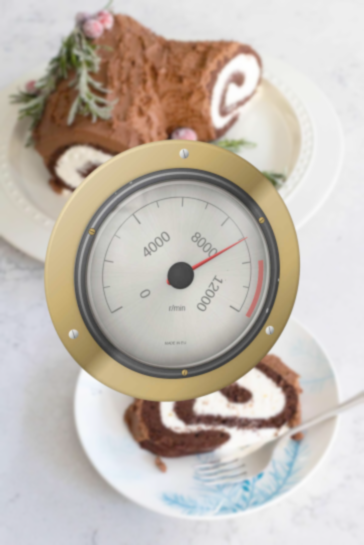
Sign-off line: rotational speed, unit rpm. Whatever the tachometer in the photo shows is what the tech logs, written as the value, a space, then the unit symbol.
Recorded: 9000 rpm
